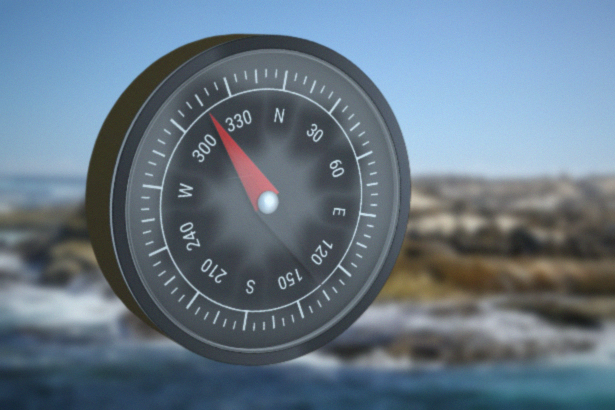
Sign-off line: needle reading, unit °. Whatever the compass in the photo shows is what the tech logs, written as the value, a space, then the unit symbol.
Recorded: 315 °
